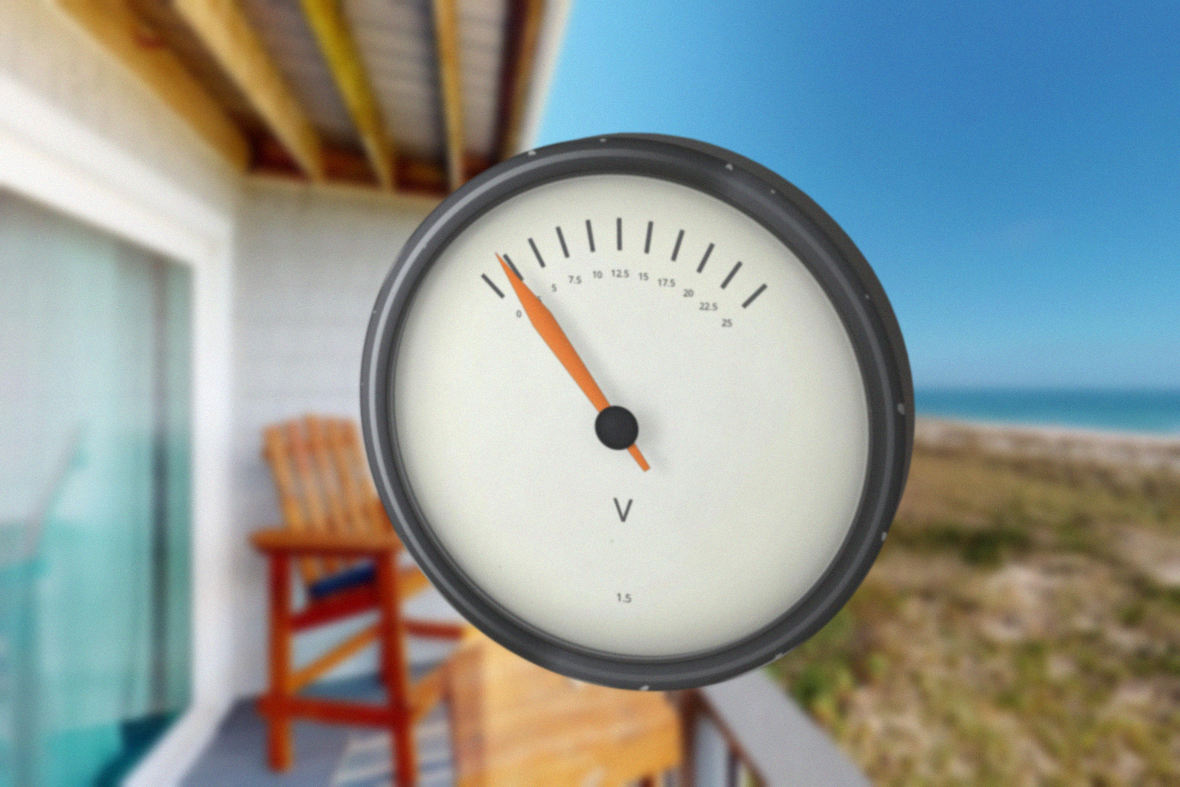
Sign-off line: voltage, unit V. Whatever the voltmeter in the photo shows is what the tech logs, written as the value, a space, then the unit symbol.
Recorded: 2.5 V
